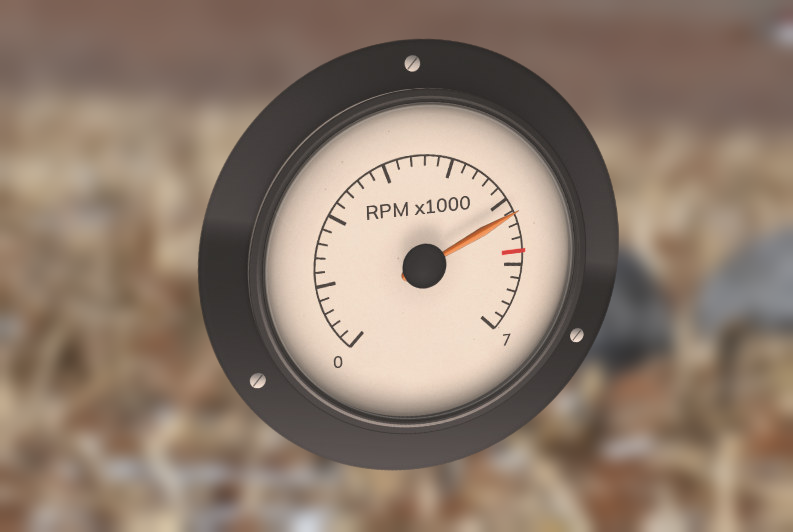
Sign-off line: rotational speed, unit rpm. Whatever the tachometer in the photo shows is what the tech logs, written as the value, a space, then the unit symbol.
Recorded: 5200 rpm
